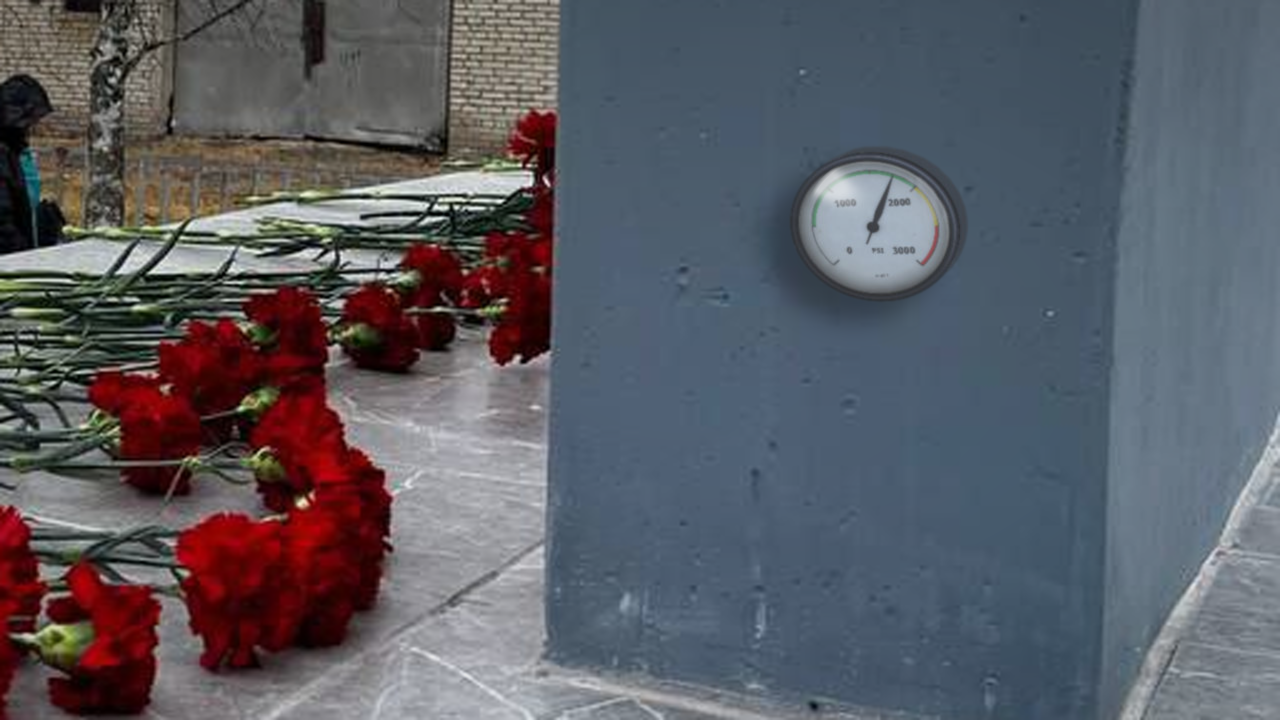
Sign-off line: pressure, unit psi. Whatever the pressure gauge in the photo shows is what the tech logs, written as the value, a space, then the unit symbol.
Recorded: 1750 psi
